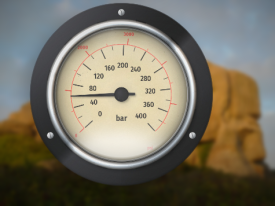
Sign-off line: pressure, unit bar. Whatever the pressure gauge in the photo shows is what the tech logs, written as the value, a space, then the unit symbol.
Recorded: 60 bar
